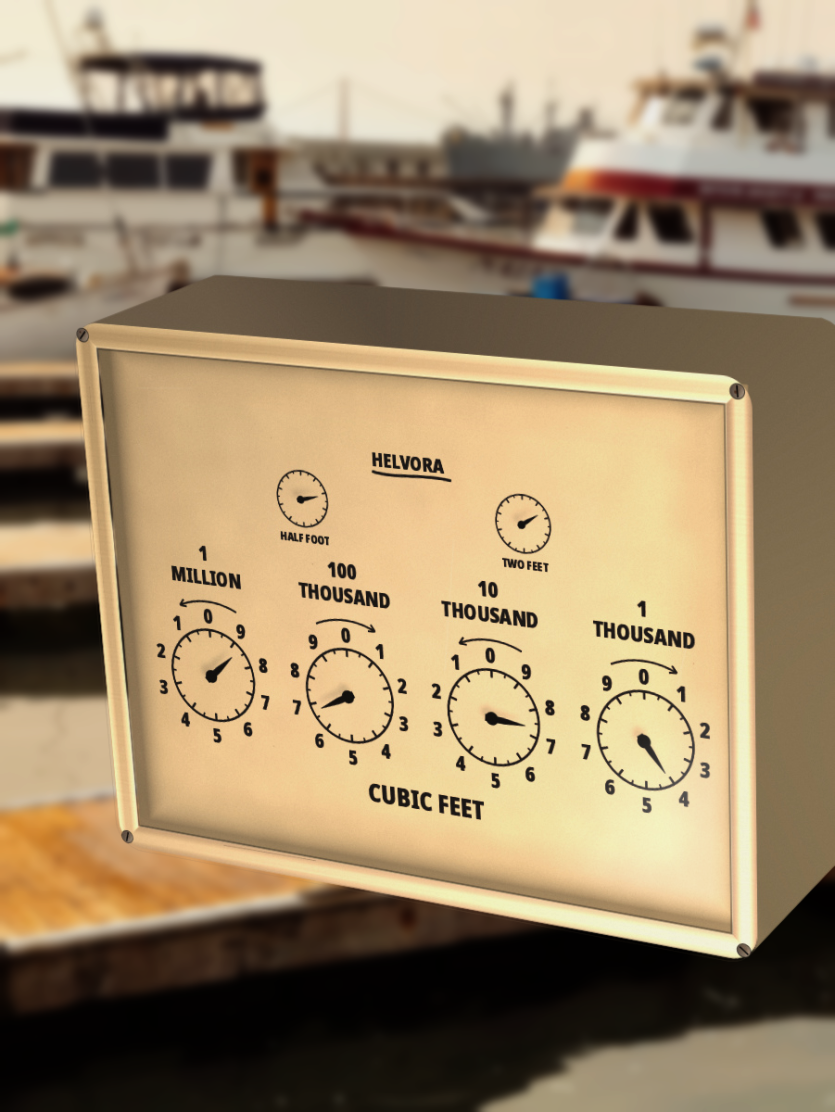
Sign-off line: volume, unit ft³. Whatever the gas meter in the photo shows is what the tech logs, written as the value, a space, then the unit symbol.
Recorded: 867400 ft³
